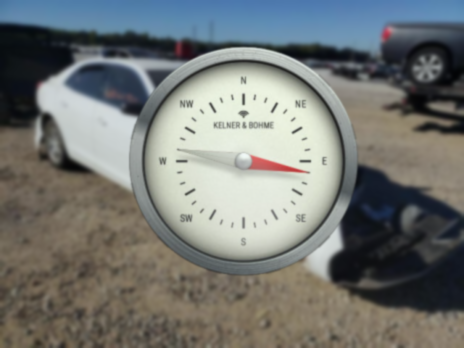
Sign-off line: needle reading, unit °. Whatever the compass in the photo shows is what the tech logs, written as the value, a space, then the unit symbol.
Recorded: 100 °
